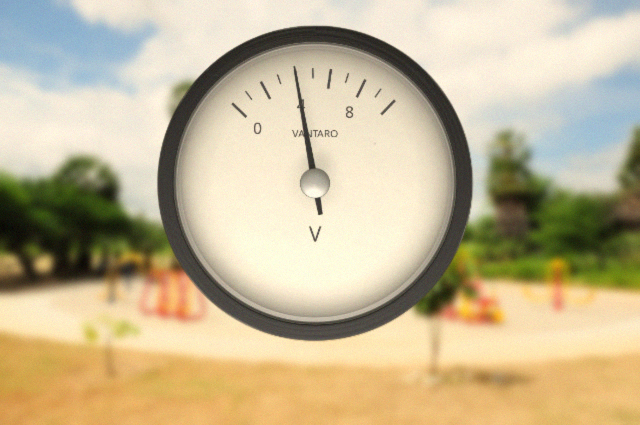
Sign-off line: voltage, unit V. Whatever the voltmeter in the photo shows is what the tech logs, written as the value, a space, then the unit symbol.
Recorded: 4 V
